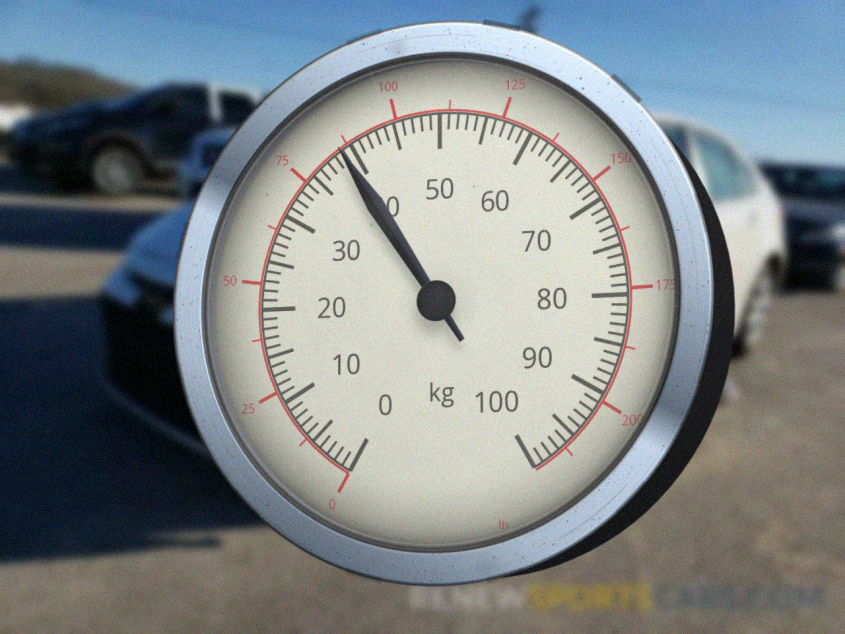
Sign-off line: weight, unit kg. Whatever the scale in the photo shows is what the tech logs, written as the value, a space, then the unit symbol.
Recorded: 39 kg
